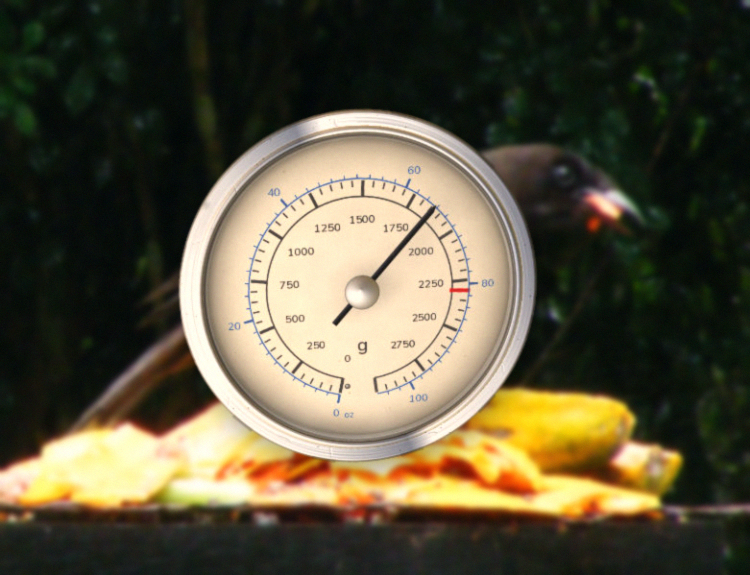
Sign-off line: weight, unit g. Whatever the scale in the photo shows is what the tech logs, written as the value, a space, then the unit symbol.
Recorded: 1850 g
